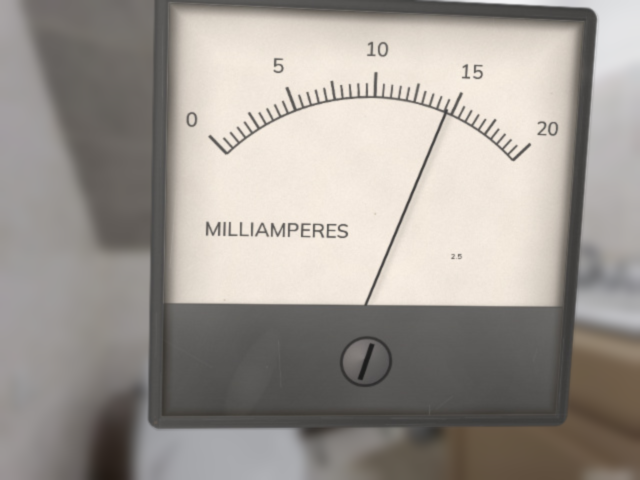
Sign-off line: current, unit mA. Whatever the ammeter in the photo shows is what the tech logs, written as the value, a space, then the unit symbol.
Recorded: 14.5 mA
